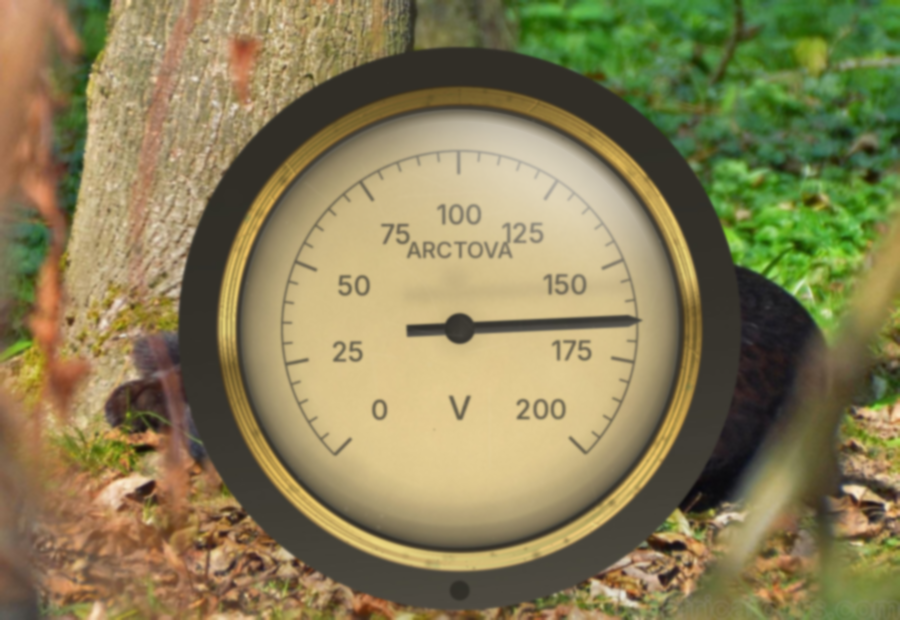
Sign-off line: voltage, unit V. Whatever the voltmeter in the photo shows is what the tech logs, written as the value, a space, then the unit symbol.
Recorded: 165 V
